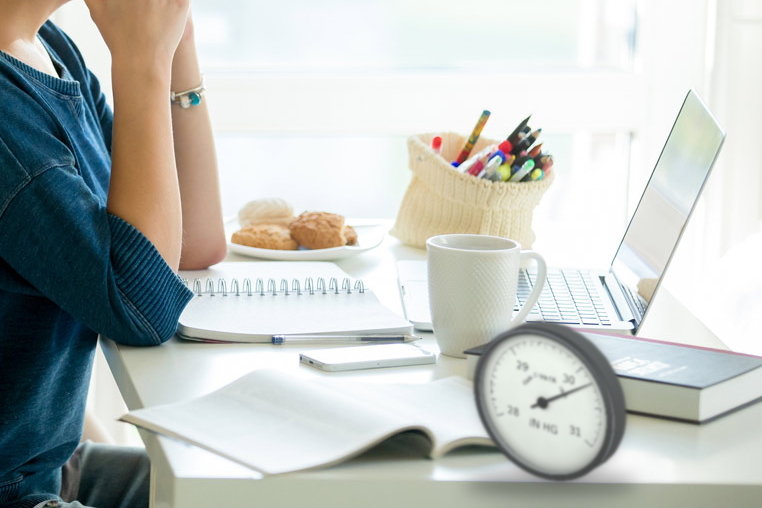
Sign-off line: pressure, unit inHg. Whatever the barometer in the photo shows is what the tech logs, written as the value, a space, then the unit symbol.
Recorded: 30.2 inHg
